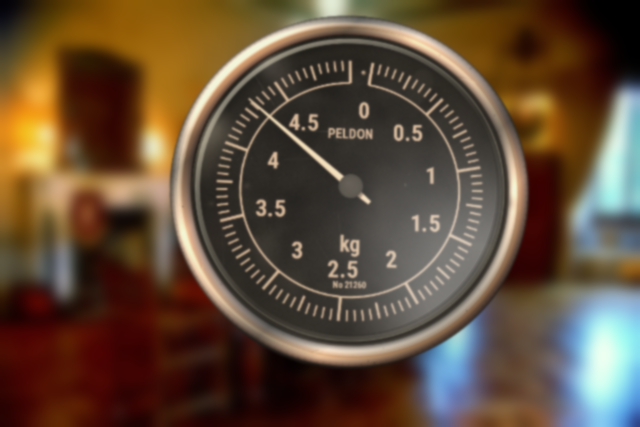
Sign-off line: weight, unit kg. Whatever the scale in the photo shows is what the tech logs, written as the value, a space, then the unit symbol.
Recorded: 4.3 kg
